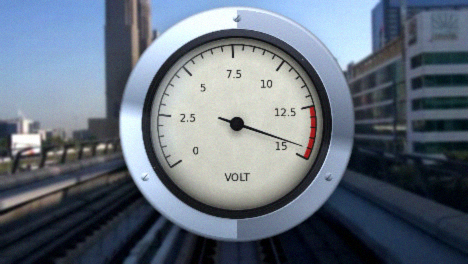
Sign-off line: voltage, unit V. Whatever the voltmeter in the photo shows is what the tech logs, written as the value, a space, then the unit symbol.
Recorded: 14.5 V
